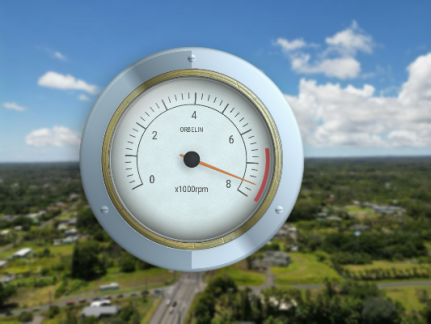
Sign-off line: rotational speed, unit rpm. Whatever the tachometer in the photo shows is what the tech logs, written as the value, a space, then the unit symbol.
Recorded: 7600 rpm
